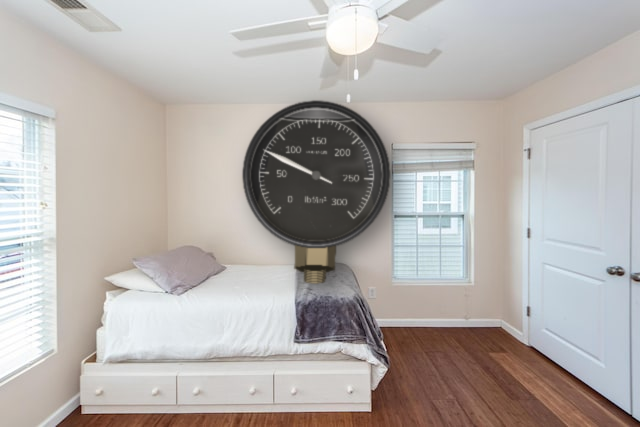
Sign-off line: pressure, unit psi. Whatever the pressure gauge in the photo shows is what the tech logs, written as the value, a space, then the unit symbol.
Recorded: 75 psi
